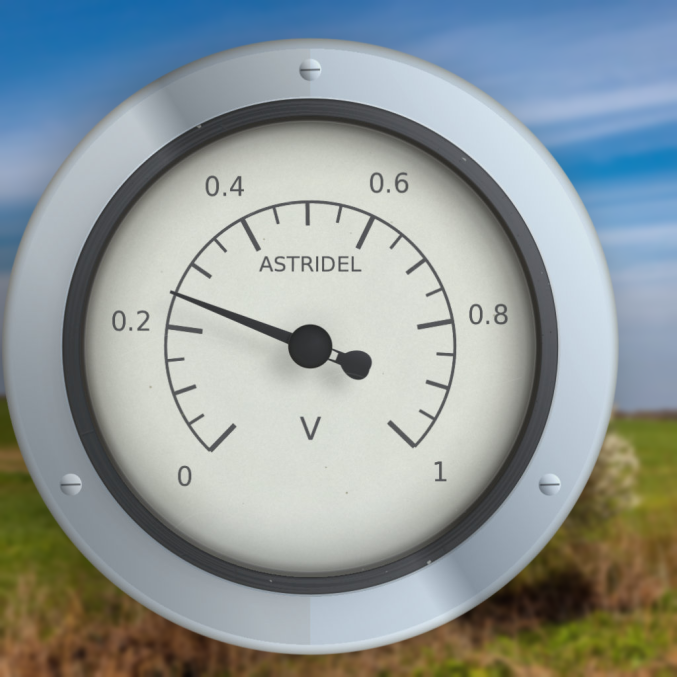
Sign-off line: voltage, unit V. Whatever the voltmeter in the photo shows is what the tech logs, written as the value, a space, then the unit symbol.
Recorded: 0.25 V
